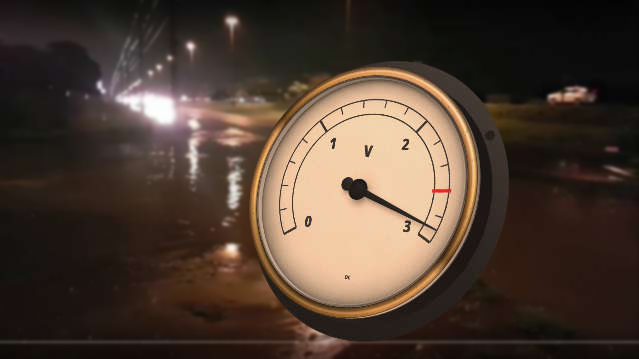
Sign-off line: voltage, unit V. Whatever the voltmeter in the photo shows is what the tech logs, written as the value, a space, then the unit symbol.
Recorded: 2.9 V
